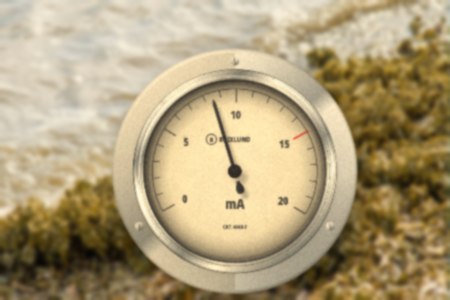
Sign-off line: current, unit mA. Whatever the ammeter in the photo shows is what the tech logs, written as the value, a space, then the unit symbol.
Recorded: 8.5 mA
